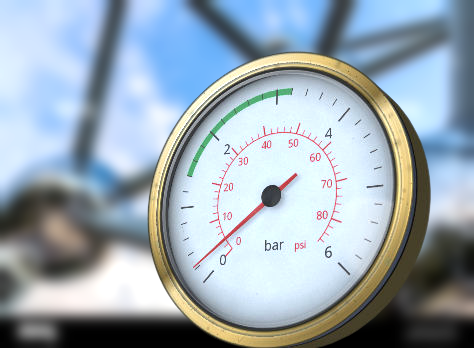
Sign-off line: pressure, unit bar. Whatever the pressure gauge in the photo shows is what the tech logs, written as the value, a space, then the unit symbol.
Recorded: 0.2 bar
